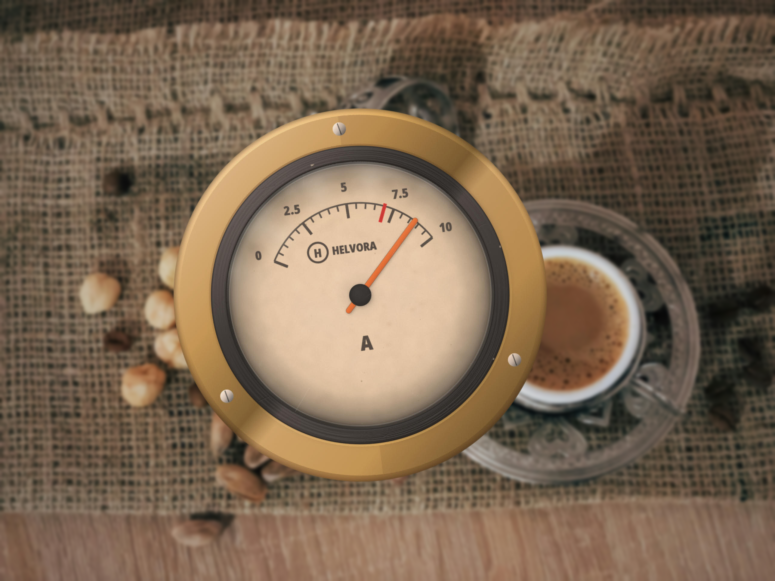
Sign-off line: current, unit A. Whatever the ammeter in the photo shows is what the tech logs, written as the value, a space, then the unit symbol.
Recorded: 8.75 A
